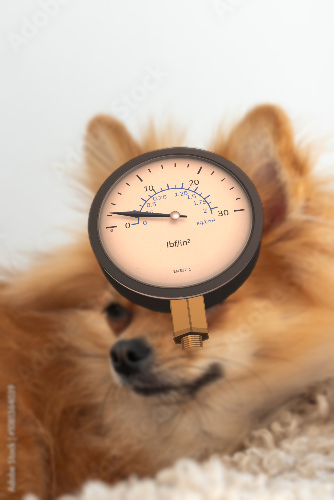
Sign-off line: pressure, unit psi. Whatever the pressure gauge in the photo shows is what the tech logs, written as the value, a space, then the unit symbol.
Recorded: 2 psi
